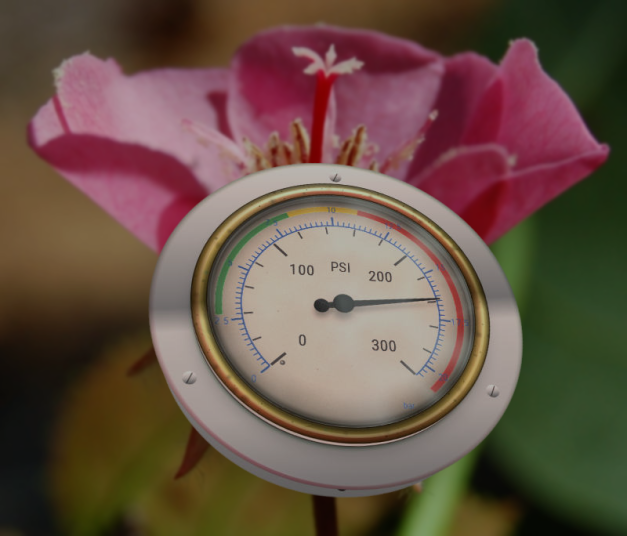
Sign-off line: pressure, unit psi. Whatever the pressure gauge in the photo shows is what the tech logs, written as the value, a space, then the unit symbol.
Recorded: 240 psi
